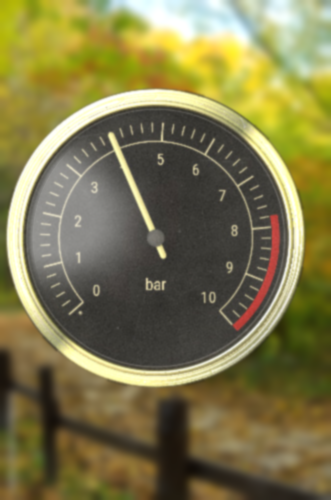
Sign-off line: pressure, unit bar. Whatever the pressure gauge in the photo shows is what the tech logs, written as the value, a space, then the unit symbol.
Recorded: 4 bar
